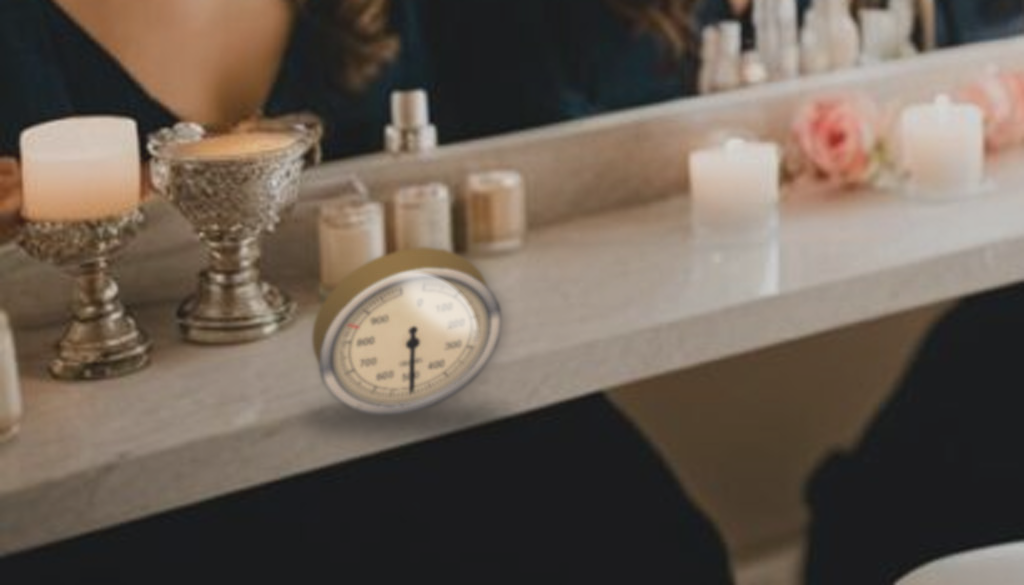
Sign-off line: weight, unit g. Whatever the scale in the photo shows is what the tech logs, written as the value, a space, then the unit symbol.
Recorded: 500 g
